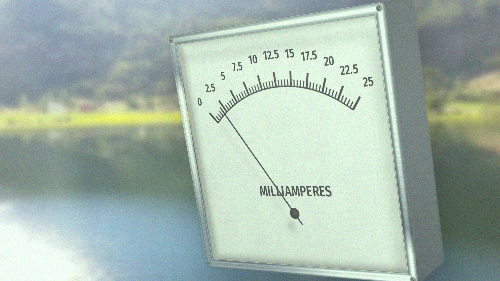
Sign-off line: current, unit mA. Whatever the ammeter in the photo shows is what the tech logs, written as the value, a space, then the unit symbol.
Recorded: 2.5 mA
